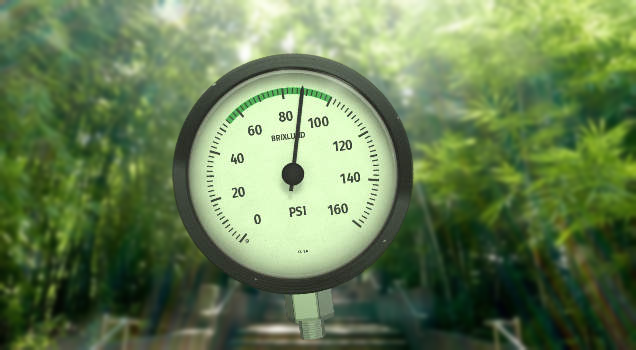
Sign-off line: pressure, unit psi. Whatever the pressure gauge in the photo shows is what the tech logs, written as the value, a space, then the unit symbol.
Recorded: 88 psi
